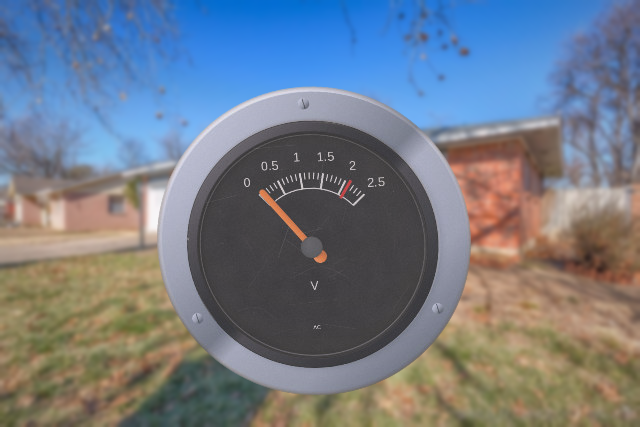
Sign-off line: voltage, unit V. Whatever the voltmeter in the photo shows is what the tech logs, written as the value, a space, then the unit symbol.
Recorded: 0.1 V
